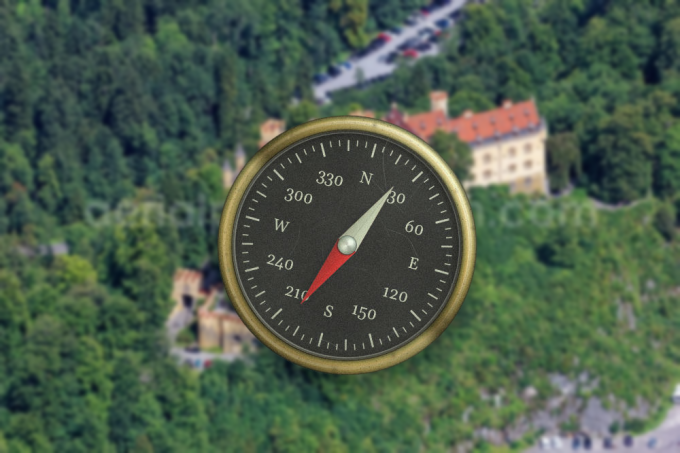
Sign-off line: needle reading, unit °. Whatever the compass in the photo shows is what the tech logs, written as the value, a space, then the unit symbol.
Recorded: 202.5 °
